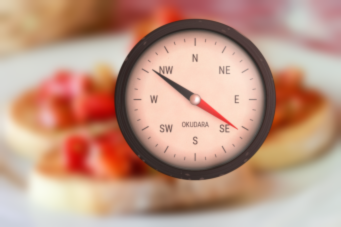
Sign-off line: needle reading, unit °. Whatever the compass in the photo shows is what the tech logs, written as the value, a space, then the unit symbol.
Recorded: 125 °
